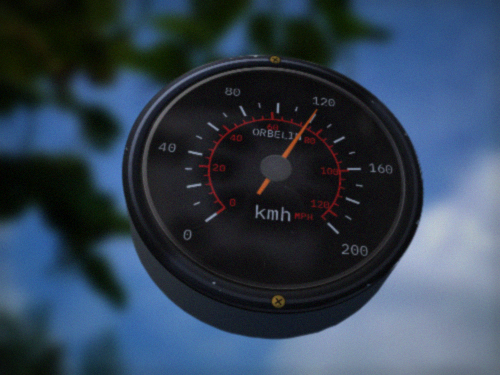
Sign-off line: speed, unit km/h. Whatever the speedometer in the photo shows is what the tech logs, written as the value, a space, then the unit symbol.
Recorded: 120 km/h
